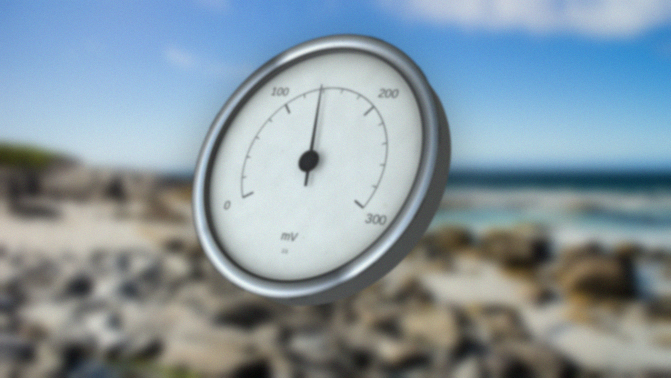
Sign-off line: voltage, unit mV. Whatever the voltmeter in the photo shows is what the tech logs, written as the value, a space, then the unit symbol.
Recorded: 140 mV
